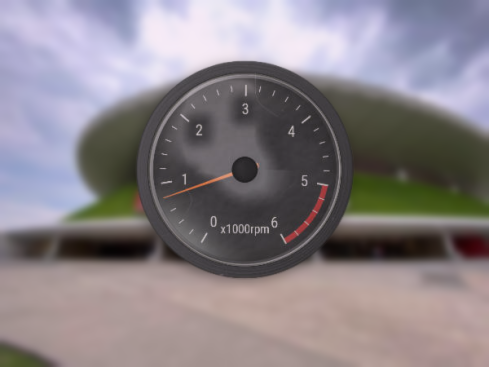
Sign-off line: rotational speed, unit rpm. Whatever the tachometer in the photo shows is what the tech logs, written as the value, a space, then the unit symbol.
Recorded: 800 rpm
